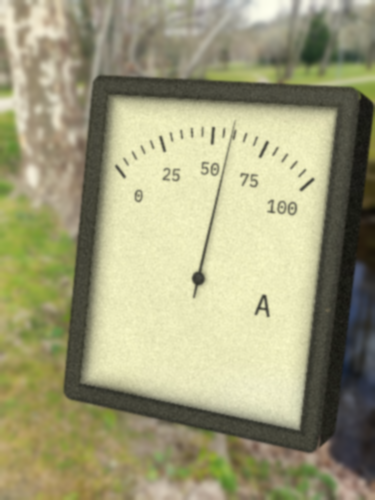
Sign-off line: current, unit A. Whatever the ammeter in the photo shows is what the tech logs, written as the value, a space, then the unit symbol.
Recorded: 60 A
